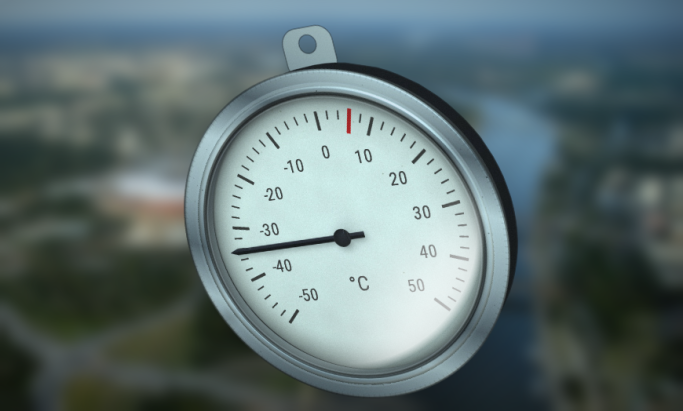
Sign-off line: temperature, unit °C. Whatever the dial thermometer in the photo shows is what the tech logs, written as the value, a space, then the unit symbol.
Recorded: -34 °C
